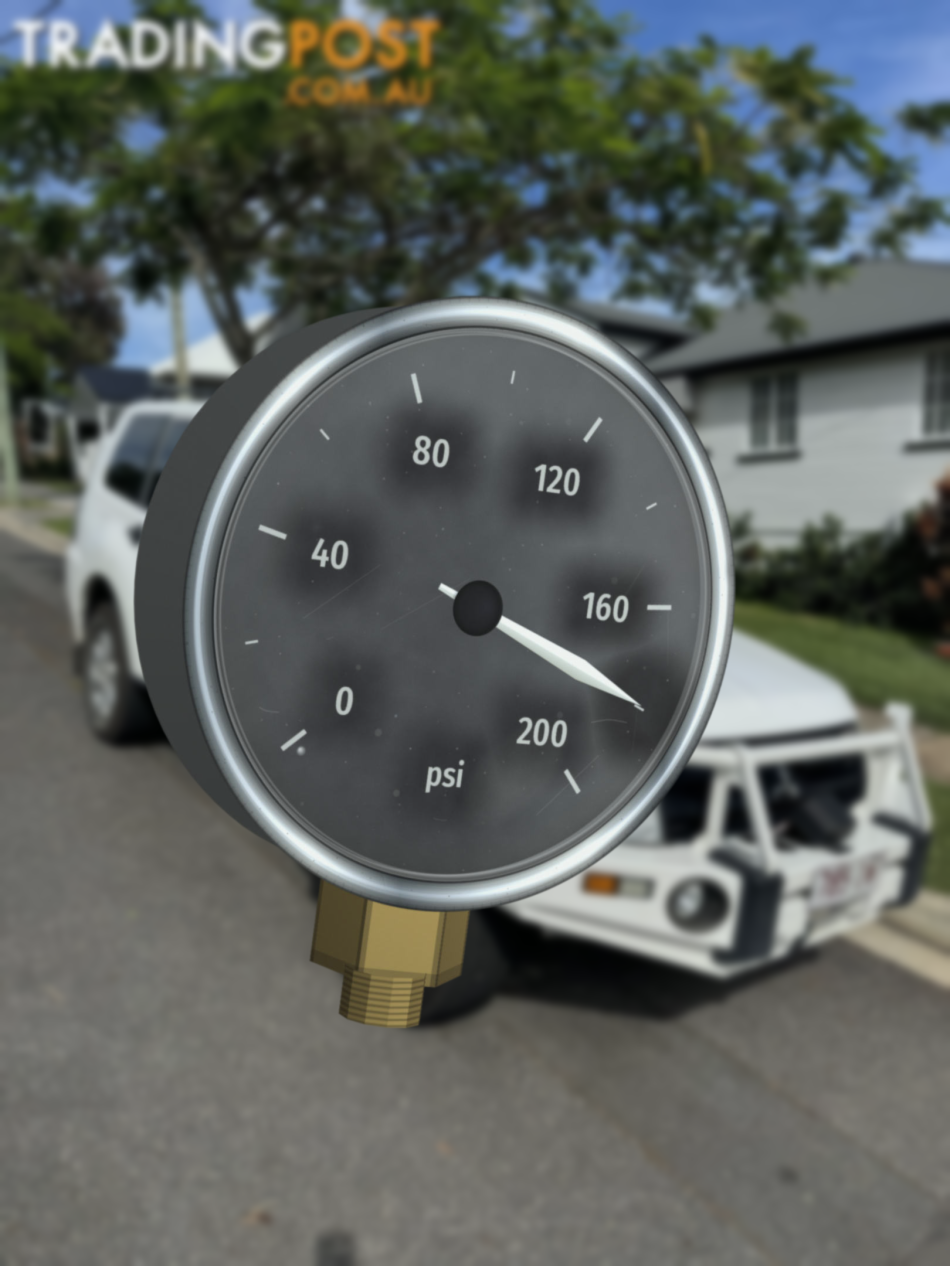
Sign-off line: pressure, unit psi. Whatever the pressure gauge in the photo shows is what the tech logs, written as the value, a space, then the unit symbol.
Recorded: 180 psi
